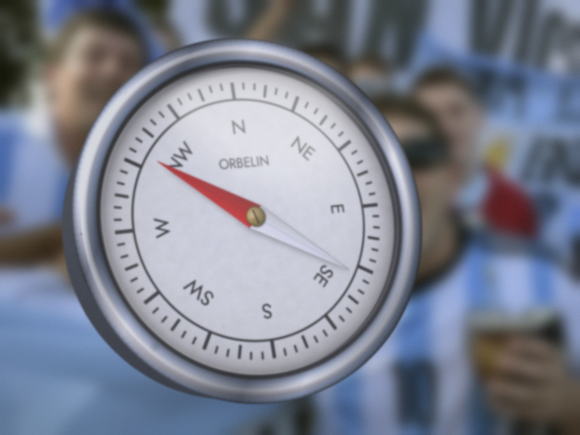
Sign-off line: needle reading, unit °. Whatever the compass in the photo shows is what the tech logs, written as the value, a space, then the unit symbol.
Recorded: 305 °
